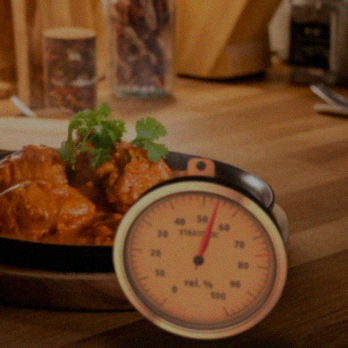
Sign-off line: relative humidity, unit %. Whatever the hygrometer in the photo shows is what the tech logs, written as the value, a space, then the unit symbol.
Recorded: 54 %
